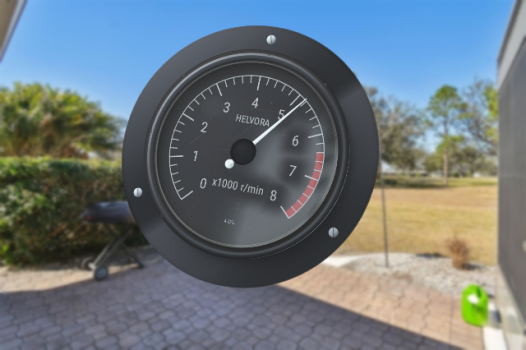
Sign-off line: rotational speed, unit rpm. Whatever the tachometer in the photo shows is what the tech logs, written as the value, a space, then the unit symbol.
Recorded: 5200 rpm
